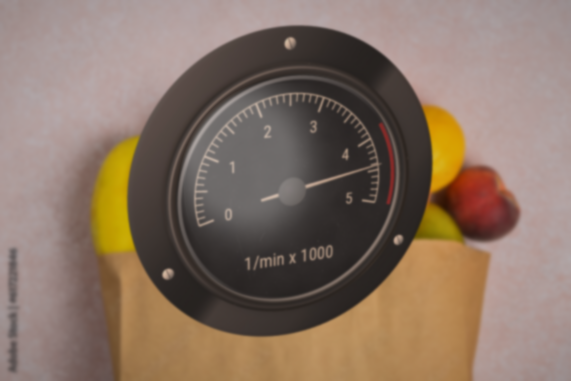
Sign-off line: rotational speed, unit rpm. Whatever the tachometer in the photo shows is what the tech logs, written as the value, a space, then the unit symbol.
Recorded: 4400 rpm
